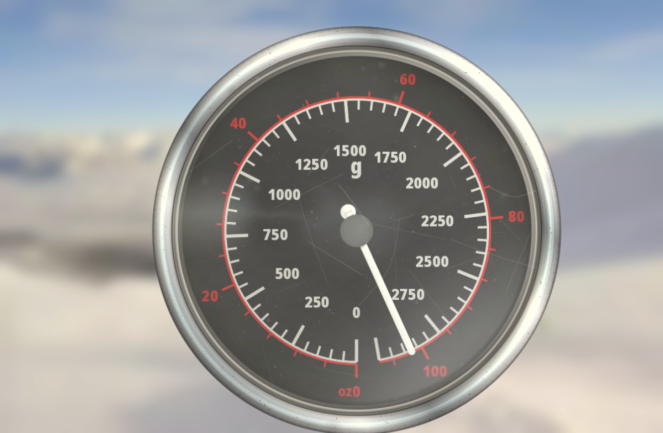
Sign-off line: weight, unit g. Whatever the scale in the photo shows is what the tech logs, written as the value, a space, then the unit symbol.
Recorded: 2875 g
